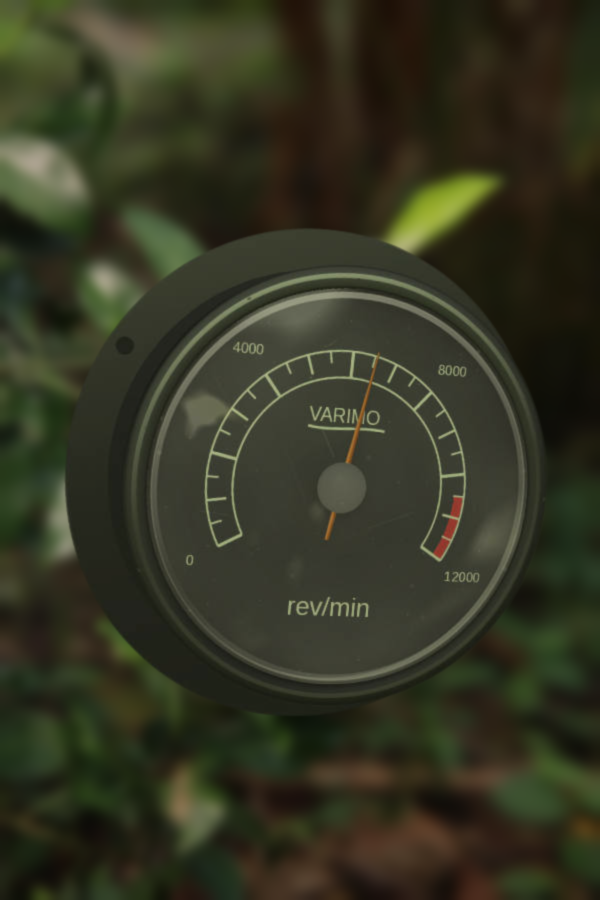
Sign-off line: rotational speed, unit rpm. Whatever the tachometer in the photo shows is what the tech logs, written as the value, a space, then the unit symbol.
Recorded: 6500 rpm
